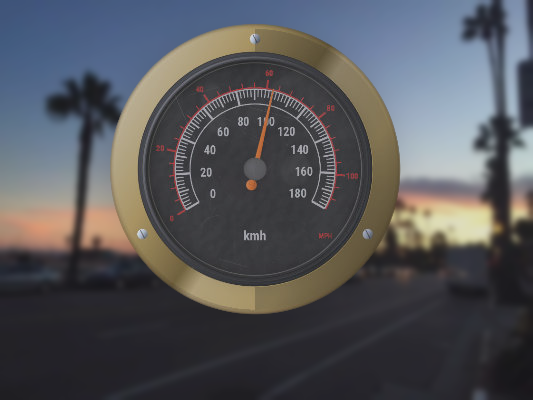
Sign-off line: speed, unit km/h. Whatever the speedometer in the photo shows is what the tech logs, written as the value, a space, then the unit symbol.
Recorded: 100 km/h
